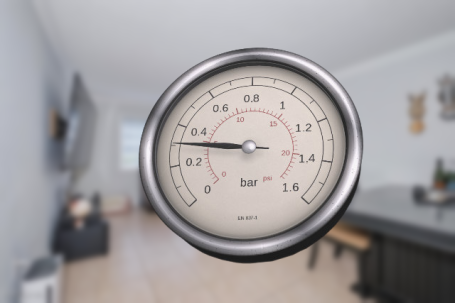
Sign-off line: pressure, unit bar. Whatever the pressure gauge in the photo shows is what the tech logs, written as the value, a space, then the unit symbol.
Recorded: 0.3 bar
